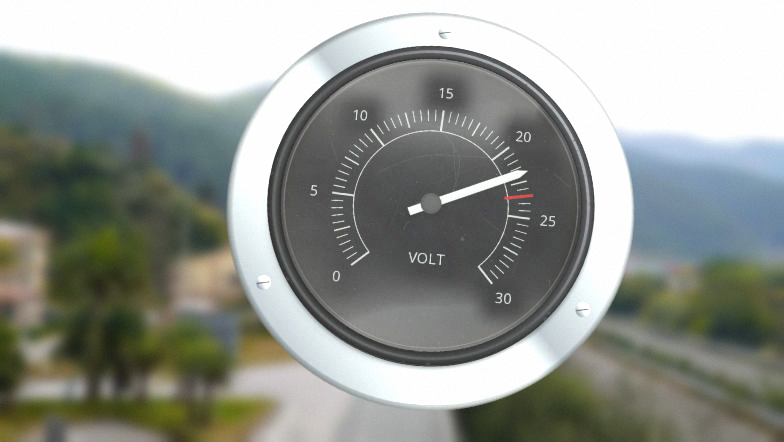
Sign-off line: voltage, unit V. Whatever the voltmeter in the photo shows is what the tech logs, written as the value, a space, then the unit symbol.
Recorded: 22 V
